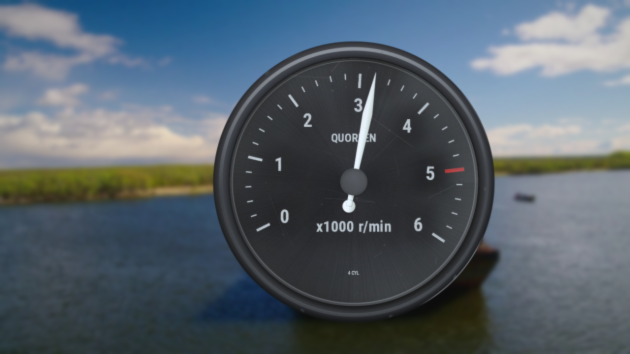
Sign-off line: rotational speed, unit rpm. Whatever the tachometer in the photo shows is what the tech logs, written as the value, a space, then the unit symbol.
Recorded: 3200 rpm
